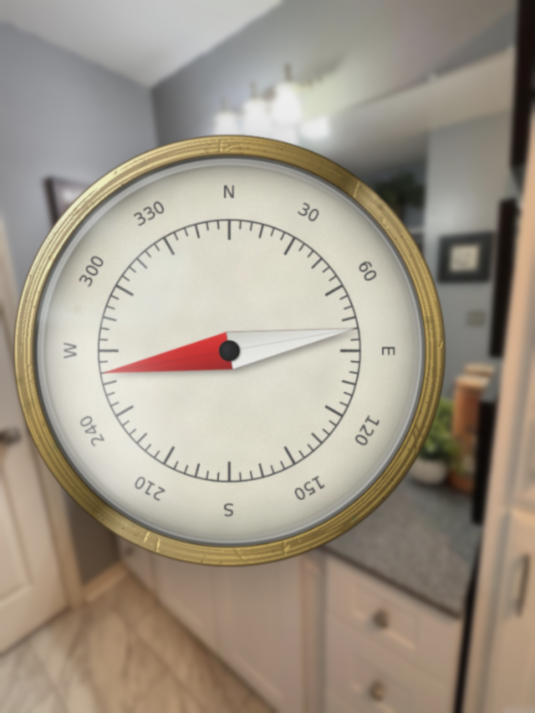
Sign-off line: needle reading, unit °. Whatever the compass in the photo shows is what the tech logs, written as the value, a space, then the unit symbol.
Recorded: 260 °
